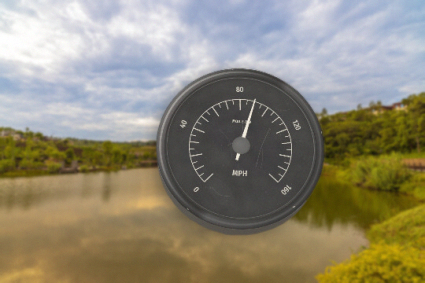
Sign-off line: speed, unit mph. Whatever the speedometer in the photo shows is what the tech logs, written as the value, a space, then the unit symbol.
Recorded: 90 mph
